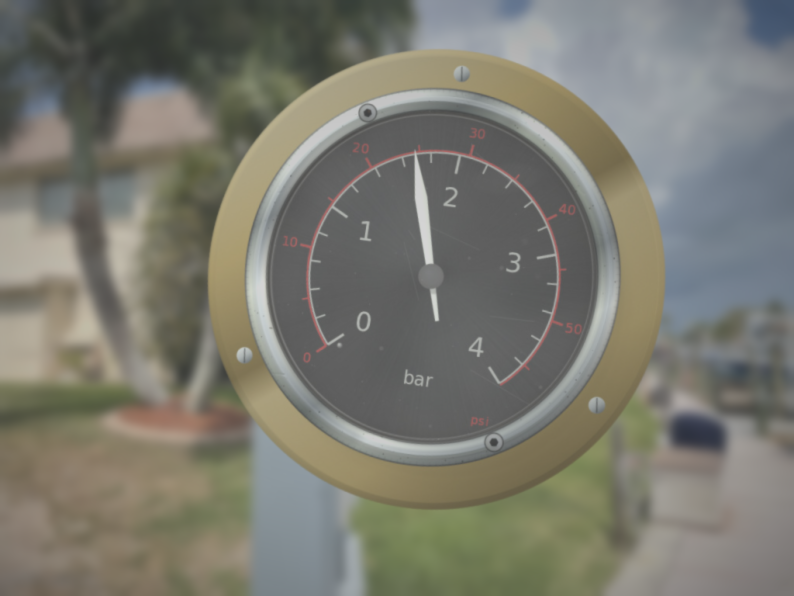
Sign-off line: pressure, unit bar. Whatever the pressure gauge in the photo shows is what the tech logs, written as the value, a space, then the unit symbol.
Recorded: 1.7 bar
